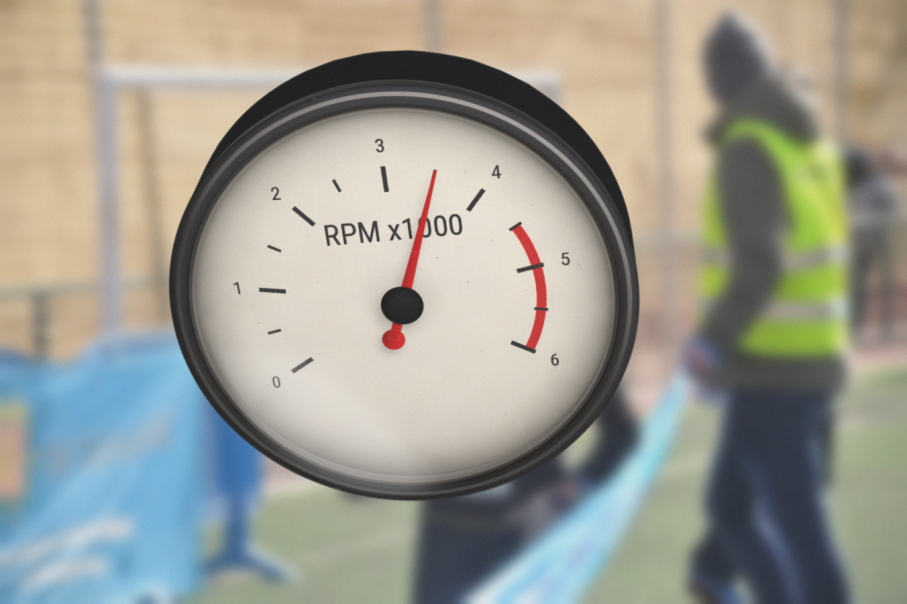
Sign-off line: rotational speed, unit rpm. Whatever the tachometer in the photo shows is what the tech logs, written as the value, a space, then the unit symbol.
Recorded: 3500 rpm
